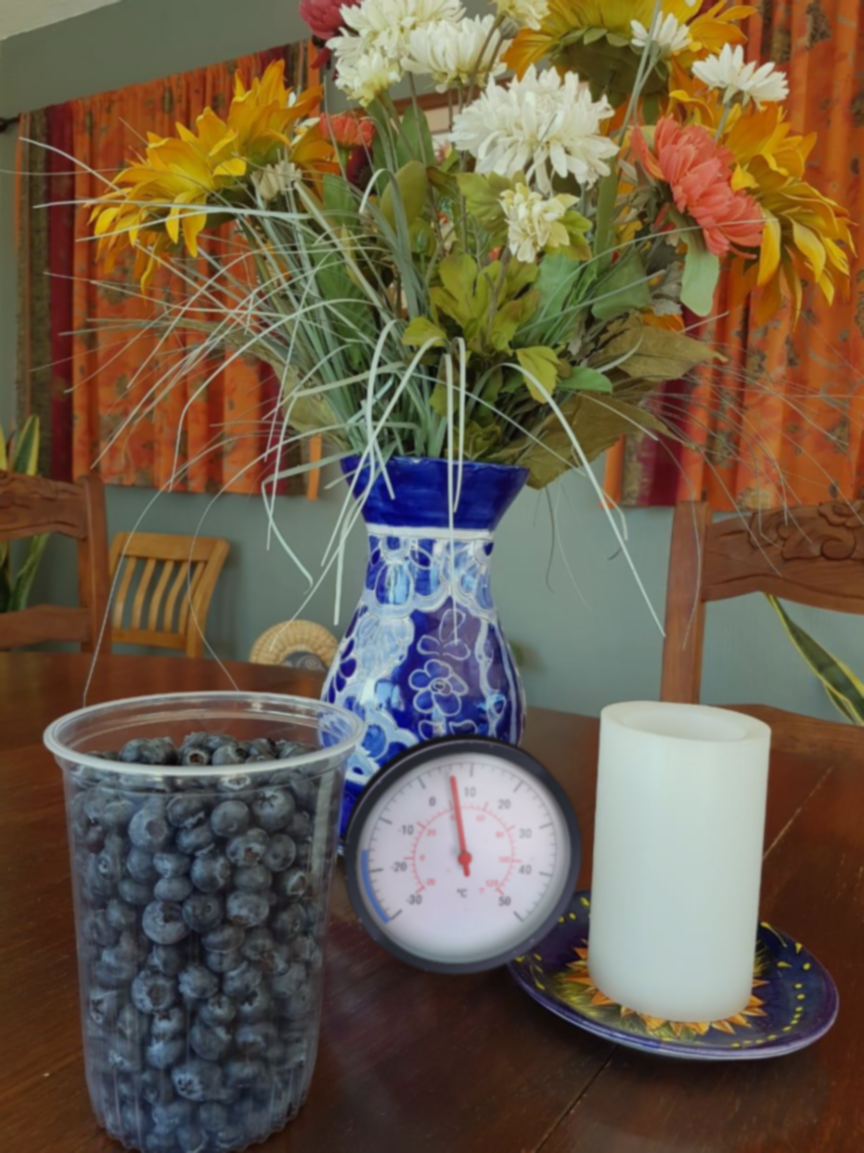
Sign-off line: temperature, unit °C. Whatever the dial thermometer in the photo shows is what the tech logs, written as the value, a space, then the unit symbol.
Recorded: 6 °C
